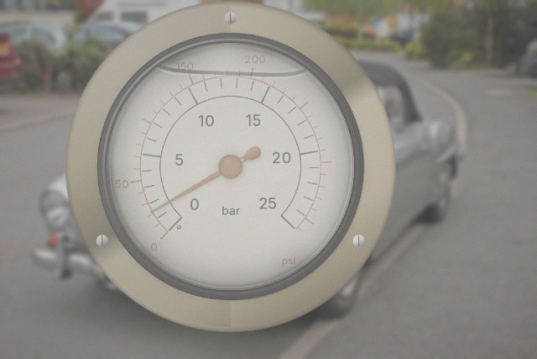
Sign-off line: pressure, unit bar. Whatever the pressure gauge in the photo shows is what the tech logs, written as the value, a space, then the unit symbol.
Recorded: 1.5 bar
